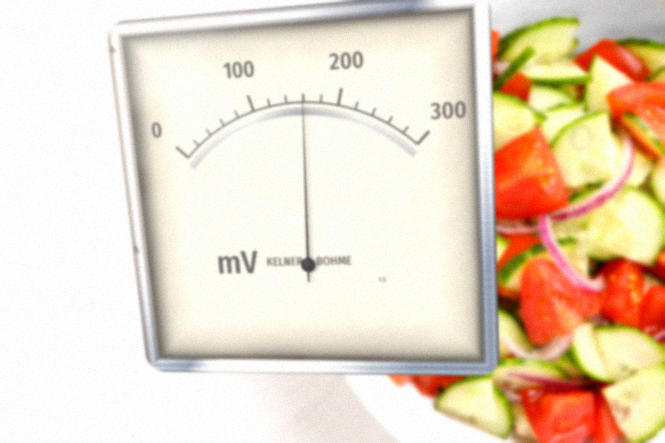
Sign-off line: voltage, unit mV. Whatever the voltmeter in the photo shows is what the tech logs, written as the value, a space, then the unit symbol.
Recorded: 160 mV
